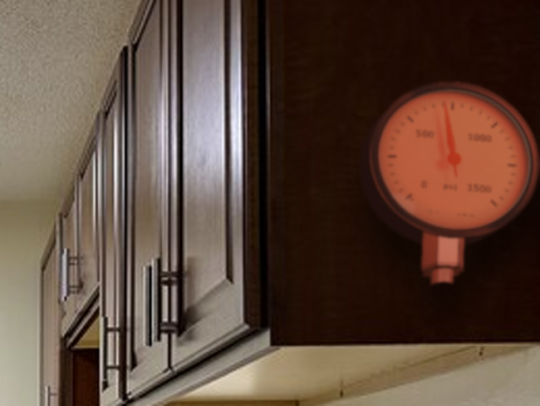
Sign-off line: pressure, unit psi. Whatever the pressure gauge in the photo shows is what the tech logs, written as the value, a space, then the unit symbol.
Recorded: 700 psi
